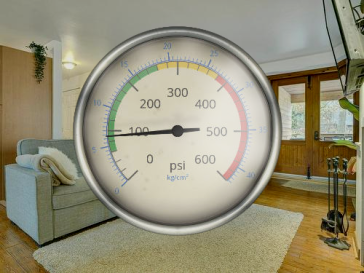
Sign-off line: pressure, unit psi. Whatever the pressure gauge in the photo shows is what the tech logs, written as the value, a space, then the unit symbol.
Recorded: 90 psi
